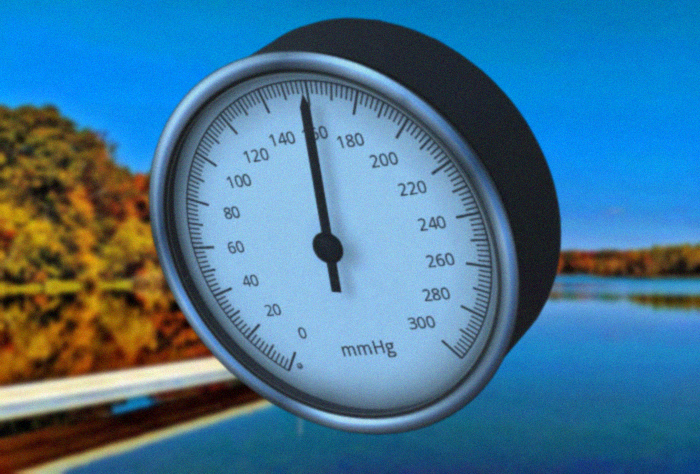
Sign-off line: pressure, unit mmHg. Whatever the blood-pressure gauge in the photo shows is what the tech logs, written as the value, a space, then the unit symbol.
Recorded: 160 mmHg
